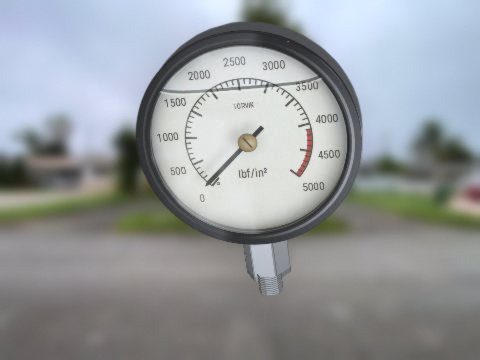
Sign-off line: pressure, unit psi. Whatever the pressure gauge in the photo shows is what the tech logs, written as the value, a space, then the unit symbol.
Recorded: 100 psi
